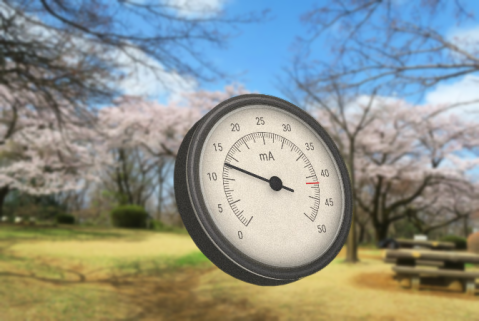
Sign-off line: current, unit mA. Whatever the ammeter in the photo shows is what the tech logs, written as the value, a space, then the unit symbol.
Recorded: 12.5 mA
